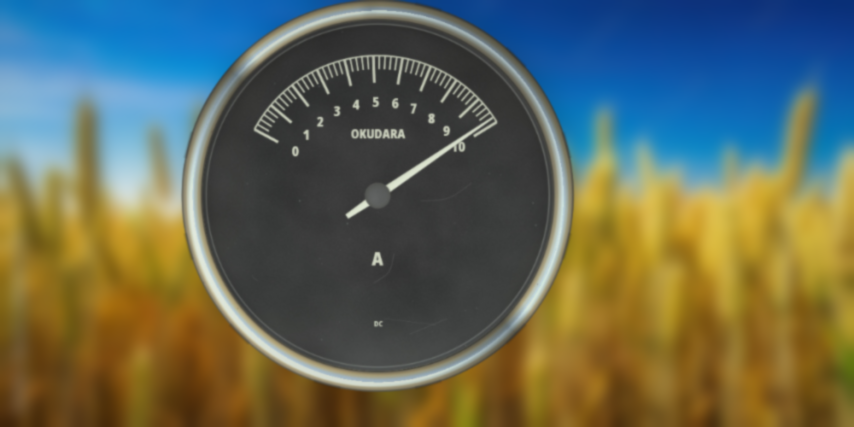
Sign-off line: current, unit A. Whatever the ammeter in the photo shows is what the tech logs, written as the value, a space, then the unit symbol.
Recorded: 9.8 A
